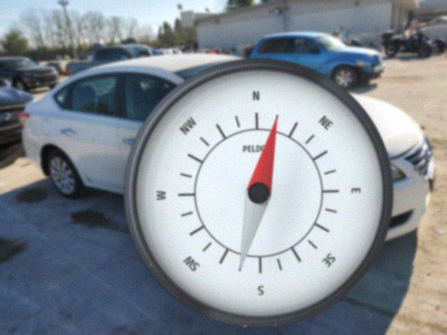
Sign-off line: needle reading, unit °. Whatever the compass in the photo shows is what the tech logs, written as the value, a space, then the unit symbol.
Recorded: 15 °
